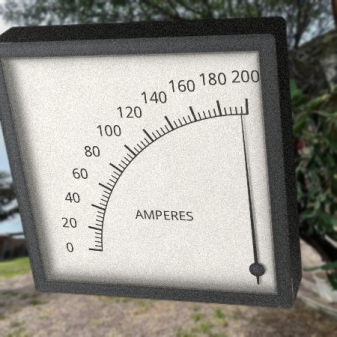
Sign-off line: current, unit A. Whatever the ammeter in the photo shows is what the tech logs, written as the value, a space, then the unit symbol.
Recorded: 196 A
